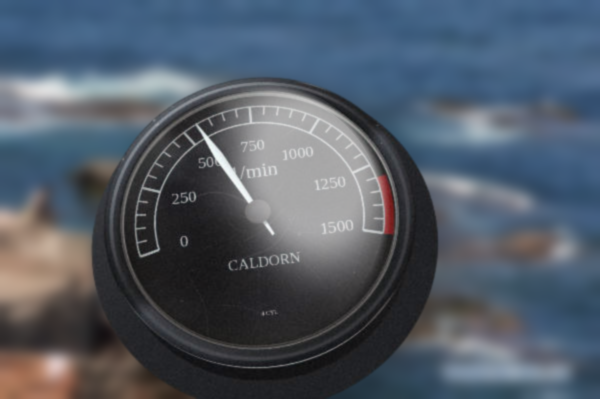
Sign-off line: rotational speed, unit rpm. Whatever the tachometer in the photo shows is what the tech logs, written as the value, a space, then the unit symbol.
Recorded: 550 rpm
